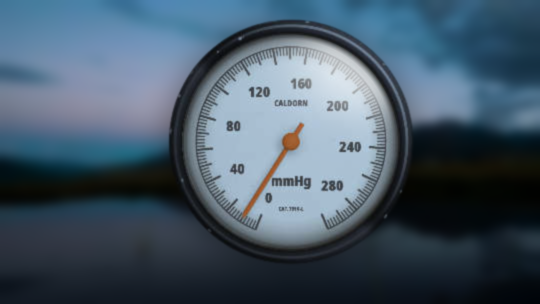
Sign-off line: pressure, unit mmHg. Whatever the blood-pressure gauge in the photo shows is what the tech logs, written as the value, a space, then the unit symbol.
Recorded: 10 mmHg
